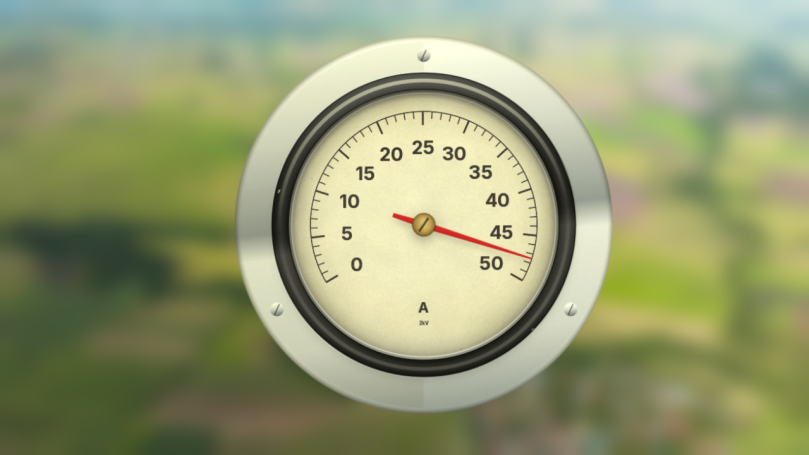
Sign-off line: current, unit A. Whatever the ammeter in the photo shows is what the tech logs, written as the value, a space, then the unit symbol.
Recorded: 47.5 A
